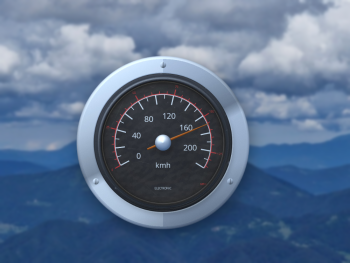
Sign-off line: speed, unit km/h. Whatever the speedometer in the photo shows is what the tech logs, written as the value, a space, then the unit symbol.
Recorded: 170 km/h
